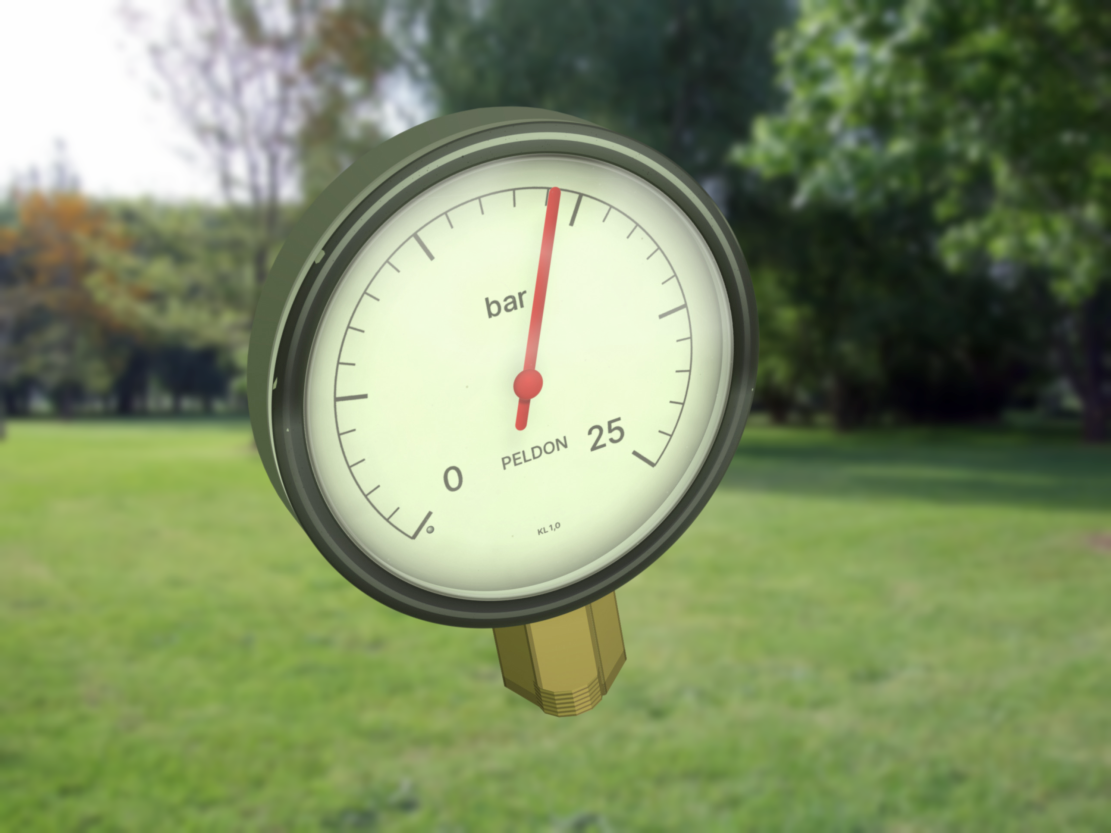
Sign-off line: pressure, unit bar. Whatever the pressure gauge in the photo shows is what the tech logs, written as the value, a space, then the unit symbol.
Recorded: 14 bar
